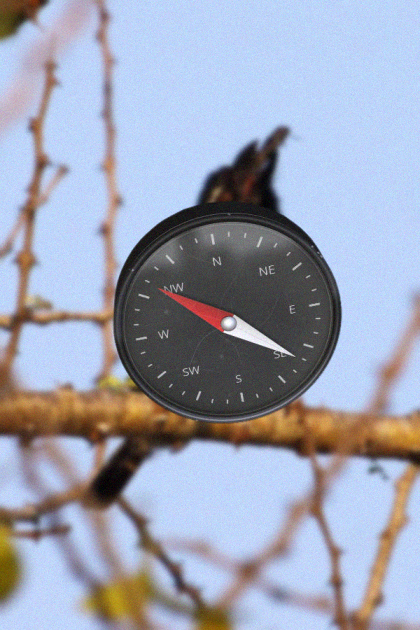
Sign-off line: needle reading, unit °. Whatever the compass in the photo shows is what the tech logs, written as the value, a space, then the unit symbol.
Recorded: 310 °
